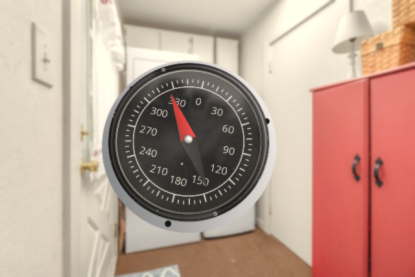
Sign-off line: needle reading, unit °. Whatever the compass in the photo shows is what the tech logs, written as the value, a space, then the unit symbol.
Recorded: 325 °
